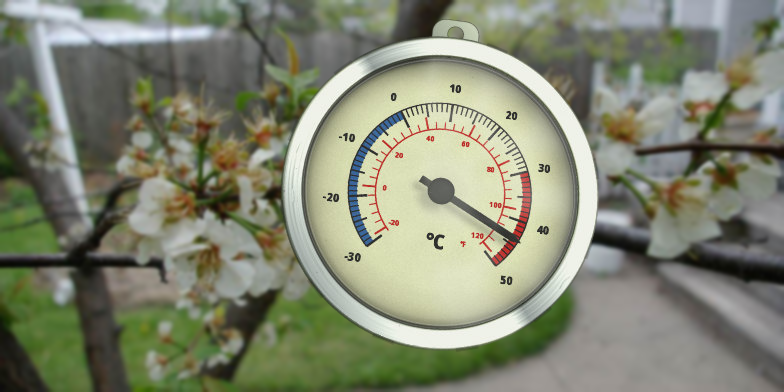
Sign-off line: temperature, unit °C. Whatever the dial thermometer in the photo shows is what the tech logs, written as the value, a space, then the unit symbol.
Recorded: 44 °C
